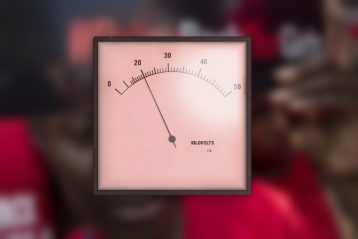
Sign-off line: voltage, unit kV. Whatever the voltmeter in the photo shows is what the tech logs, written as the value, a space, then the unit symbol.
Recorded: 20 kV
